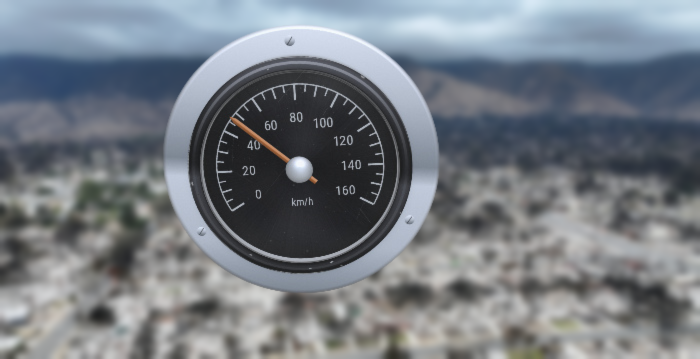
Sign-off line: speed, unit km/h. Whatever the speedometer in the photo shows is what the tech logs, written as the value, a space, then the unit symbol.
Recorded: 47.5 km/h
